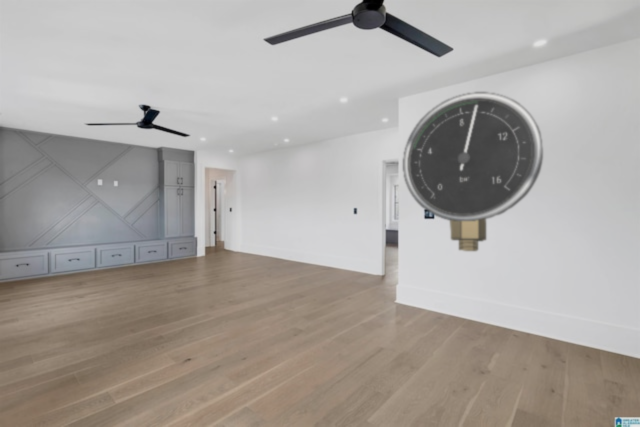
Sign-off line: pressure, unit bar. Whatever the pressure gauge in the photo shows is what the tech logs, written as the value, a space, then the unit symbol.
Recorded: 9 bar
